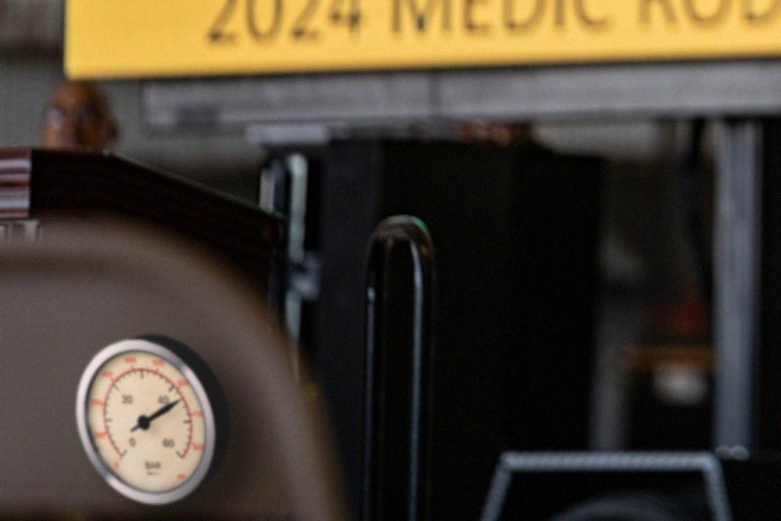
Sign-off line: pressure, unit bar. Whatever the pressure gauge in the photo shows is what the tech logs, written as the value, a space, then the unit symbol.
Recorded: 44 bar
